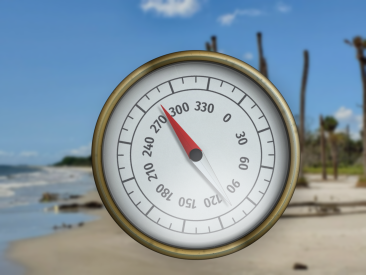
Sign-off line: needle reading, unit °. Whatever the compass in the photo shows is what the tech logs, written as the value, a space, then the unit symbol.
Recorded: 285 °
